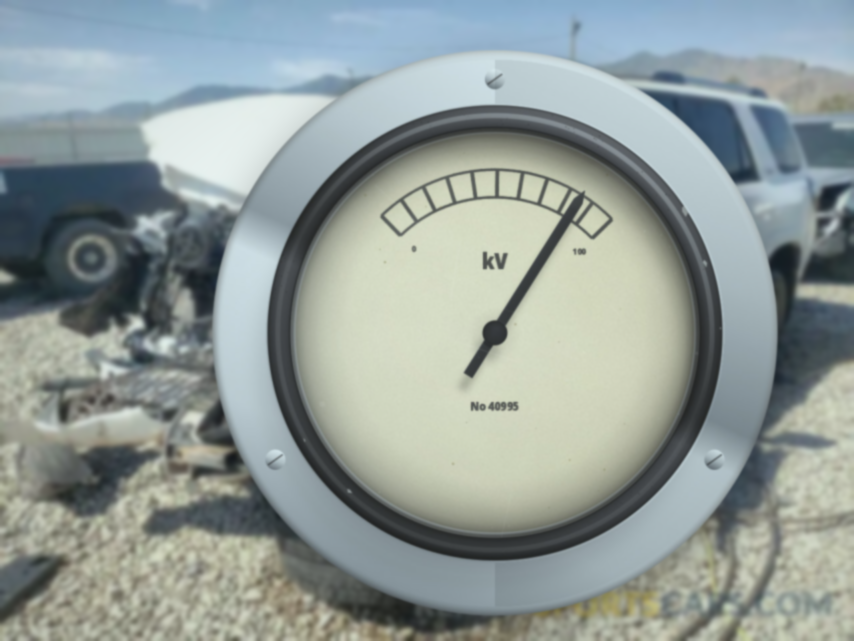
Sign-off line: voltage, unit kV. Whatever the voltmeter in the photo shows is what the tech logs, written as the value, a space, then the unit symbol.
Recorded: 85 kV
